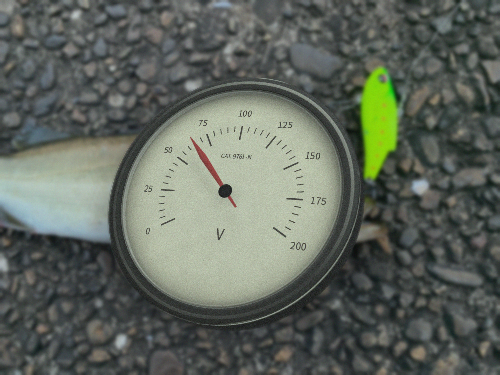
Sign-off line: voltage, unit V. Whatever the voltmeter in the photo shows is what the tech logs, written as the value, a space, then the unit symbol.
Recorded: 65 V
